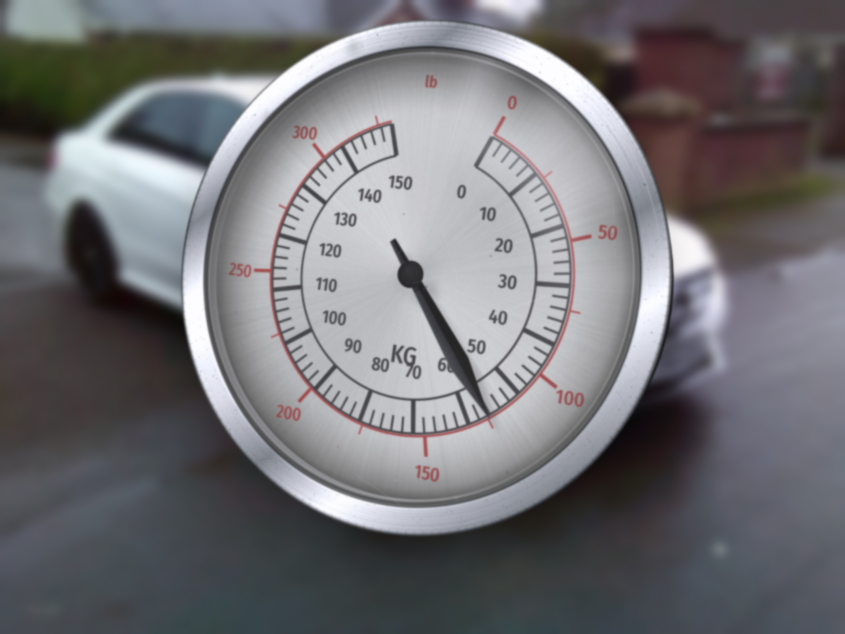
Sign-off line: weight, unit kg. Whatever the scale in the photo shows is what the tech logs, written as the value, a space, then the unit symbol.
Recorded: 56 kg
